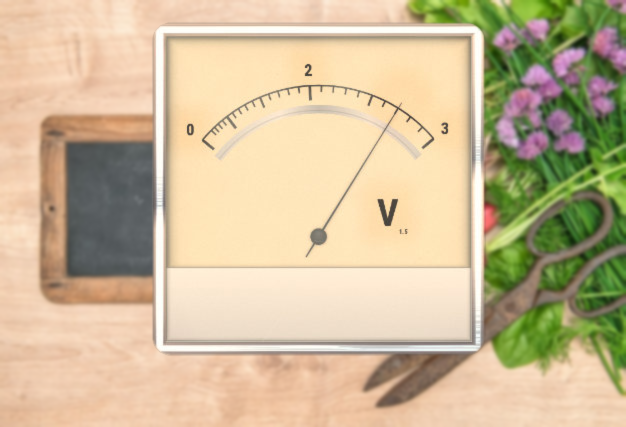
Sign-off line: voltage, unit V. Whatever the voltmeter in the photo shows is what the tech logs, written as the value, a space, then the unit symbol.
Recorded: 2.7 V
